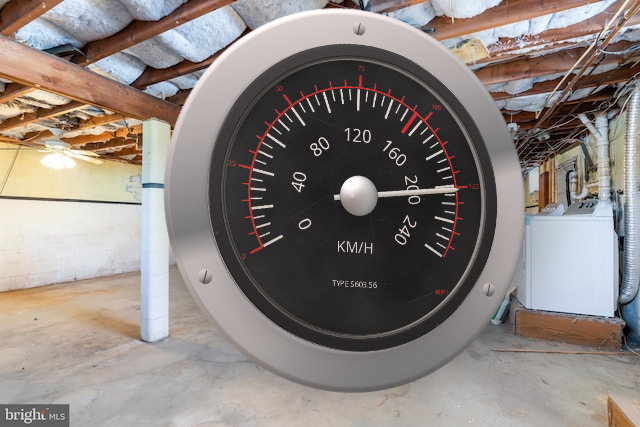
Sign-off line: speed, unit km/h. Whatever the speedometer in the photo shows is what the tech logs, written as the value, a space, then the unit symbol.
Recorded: 202.5 km/h
